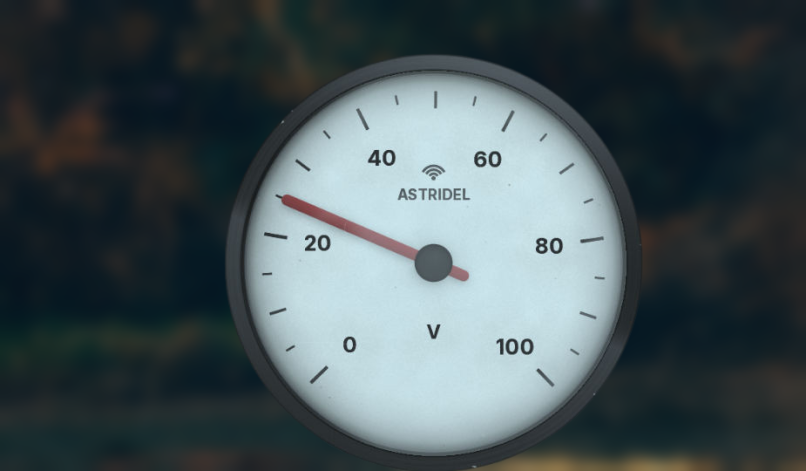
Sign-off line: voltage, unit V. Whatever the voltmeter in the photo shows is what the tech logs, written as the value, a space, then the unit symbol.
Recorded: 25 V
